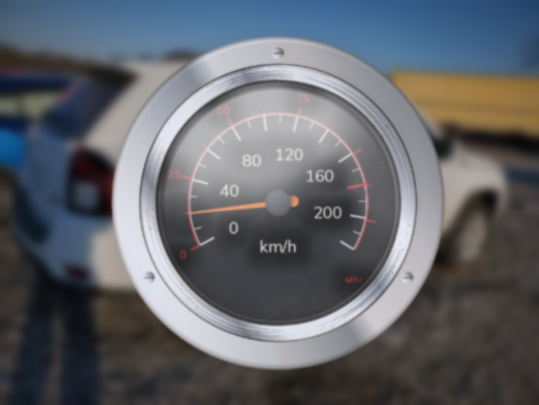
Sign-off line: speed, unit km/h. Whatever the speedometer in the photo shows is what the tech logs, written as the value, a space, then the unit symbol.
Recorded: 20 km/h
